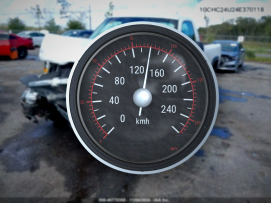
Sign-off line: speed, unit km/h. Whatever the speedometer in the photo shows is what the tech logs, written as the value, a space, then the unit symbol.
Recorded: 140 km/h
